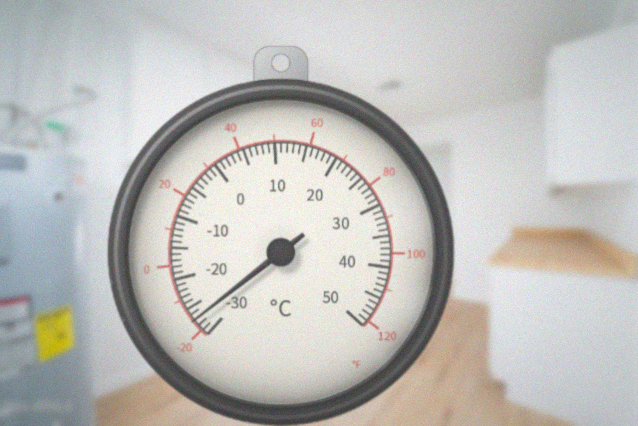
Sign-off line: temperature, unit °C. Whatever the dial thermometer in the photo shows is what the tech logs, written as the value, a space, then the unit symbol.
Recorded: -27 °C
